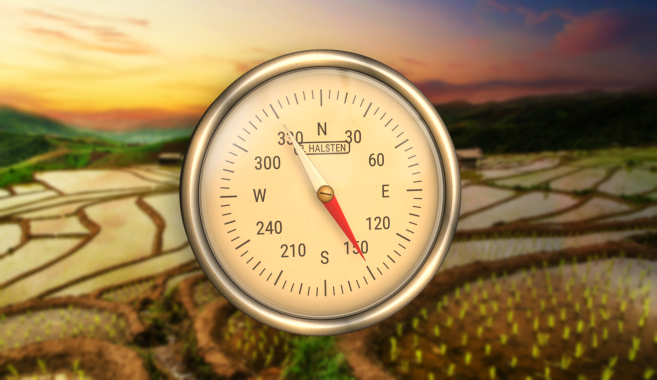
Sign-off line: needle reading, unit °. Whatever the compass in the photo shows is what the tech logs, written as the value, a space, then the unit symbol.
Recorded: 150 °
